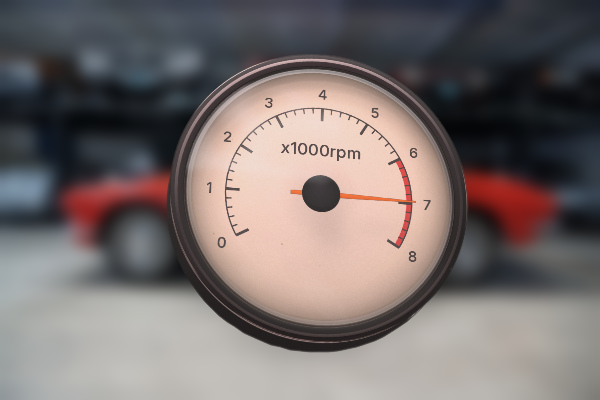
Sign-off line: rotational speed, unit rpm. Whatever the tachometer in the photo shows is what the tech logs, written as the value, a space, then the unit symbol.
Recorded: 7000 rpm
